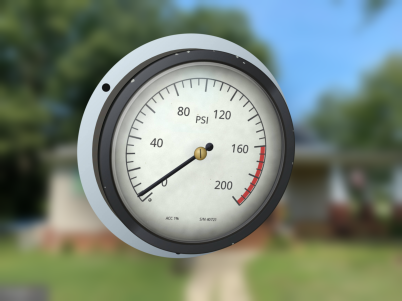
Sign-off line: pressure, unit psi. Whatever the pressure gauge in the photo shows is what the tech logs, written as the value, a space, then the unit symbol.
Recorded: 5 psi
